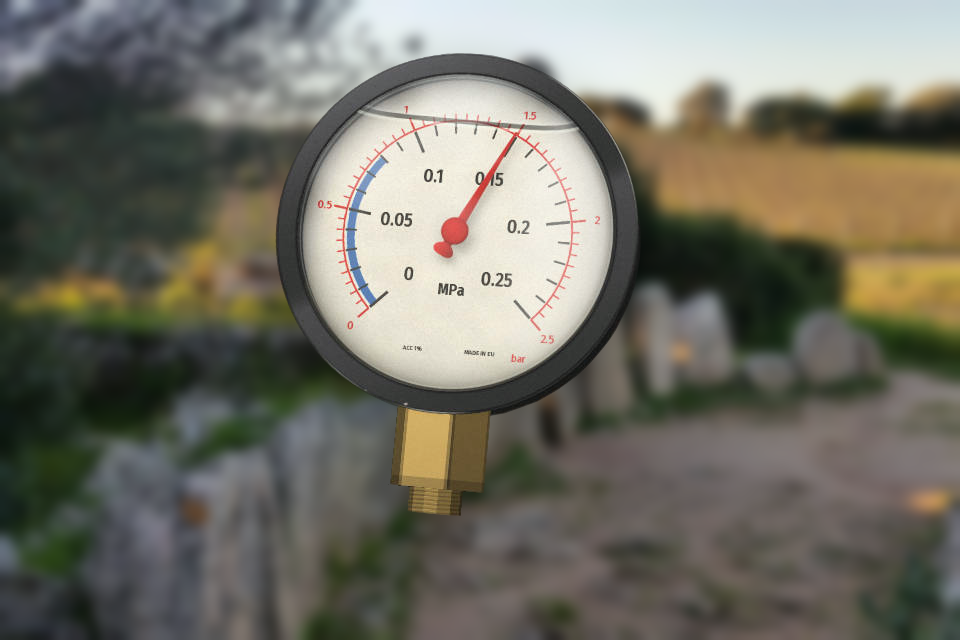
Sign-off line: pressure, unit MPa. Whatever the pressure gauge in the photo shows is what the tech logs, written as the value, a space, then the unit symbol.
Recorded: 0.15 MPa
